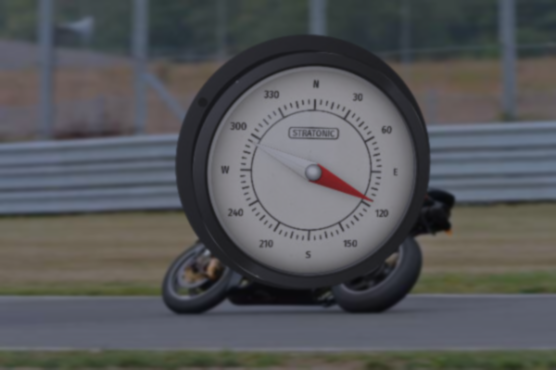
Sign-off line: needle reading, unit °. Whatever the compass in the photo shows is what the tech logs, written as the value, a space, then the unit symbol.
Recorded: 115 °
